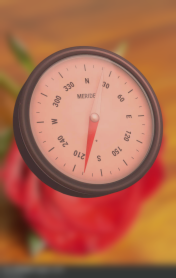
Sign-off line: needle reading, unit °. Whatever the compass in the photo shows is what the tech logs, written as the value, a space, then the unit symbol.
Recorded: 200 °
